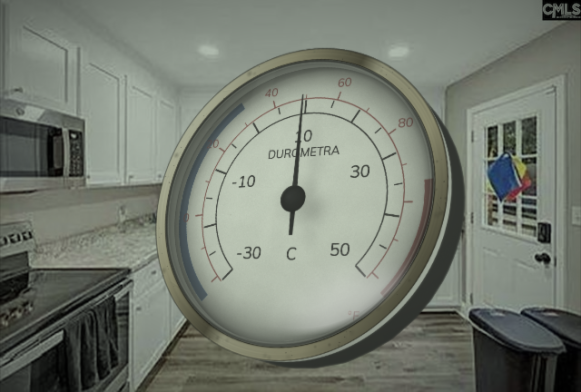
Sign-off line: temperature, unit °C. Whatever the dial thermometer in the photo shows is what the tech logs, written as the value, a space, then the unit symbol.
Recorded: 10 °C
